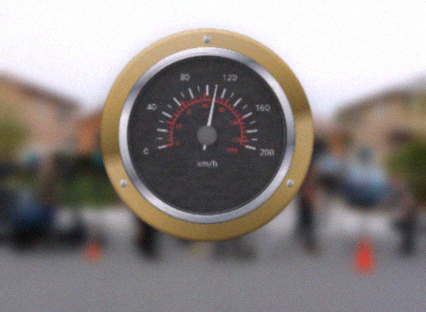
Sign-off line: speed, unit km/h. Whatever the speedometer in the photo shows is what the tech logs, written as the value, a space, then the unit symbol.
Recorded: 110 km/h
